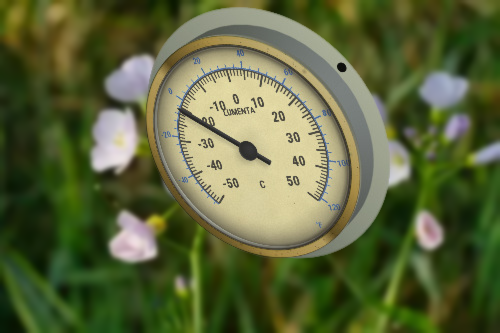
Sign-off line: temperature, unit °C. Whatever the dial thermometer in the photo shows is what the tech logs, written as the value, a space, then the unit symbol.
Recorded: -20 °C
